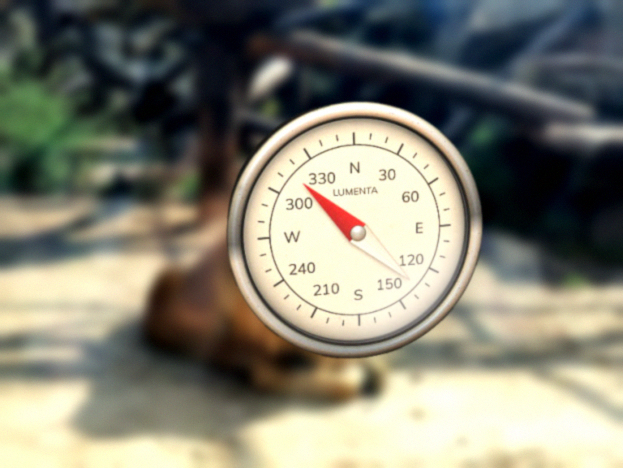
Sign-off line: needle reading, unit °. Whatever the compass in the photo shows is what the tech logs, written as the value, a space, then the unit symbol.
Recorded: 315 °
